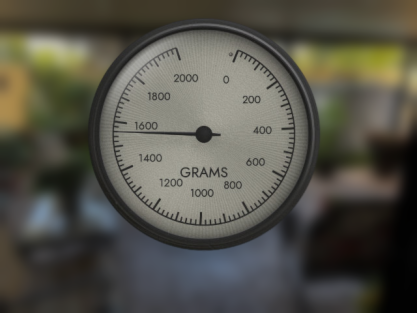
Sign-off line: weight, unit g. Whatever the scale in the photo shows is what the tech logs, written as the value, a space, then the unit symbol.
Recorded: 1560 g
